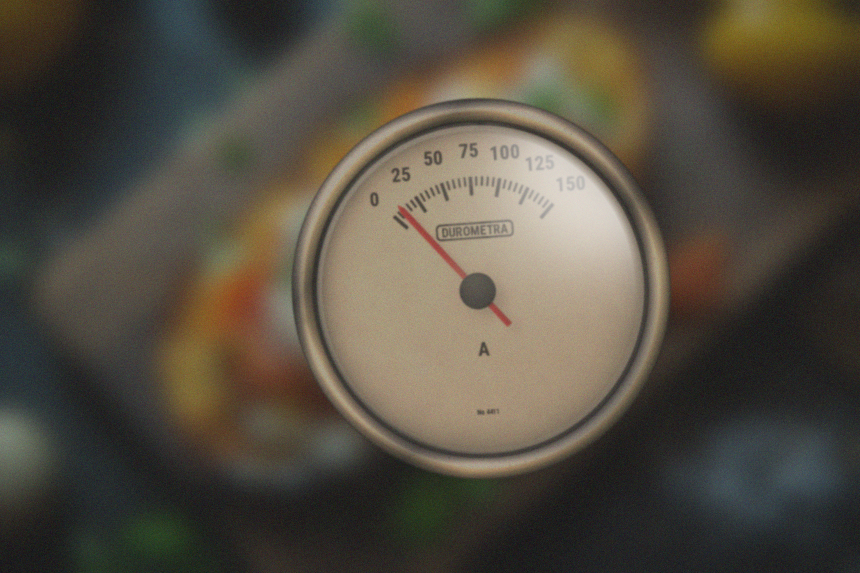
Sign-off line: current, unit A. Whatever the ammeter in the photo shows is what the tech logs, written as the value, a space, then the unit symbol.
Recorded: 10 A
